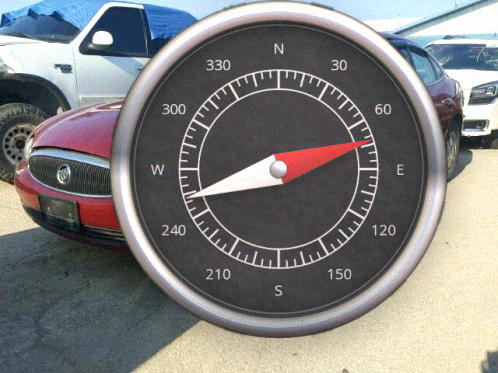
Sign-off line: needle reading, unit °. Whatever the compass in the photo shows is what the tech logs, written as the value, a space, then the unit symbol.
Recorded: 72.5 °
